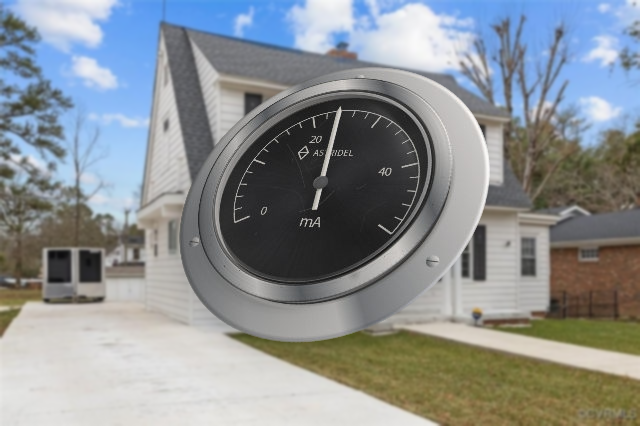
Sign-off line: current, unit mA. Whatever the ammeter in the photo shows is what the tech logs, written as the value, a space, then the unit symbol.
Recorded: 24 mA
